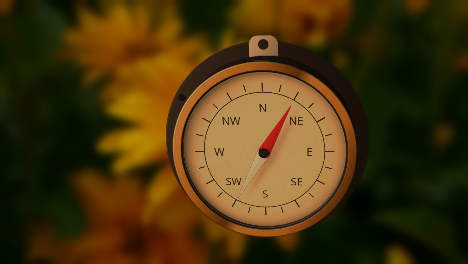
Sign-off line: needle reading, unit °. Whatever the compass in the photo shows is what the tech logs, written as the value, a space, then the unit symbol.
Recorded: 30 °
